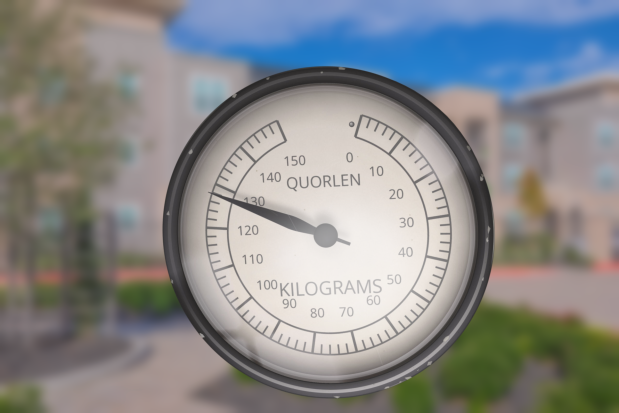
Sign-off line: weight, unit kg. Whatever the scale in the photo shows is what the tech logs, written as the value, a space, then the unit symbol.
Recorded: 128 kg
